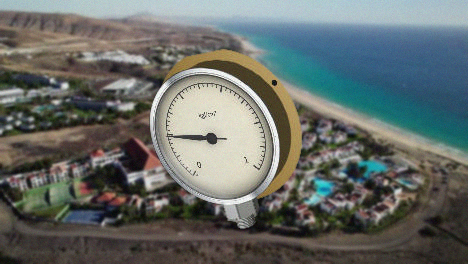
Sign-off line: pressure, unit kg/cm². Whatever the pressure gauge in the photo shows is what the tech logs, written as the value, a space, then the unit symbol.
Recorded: 0.2 kg/cm²
